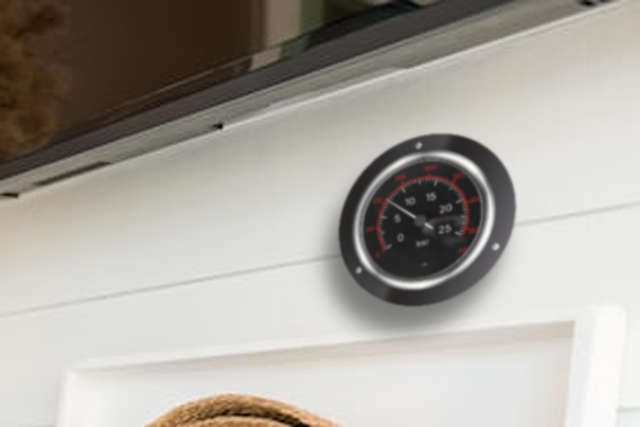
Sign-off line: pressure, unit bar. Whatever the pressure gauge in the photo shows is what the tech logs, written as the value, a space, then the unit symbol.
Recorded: 7.5 bar
